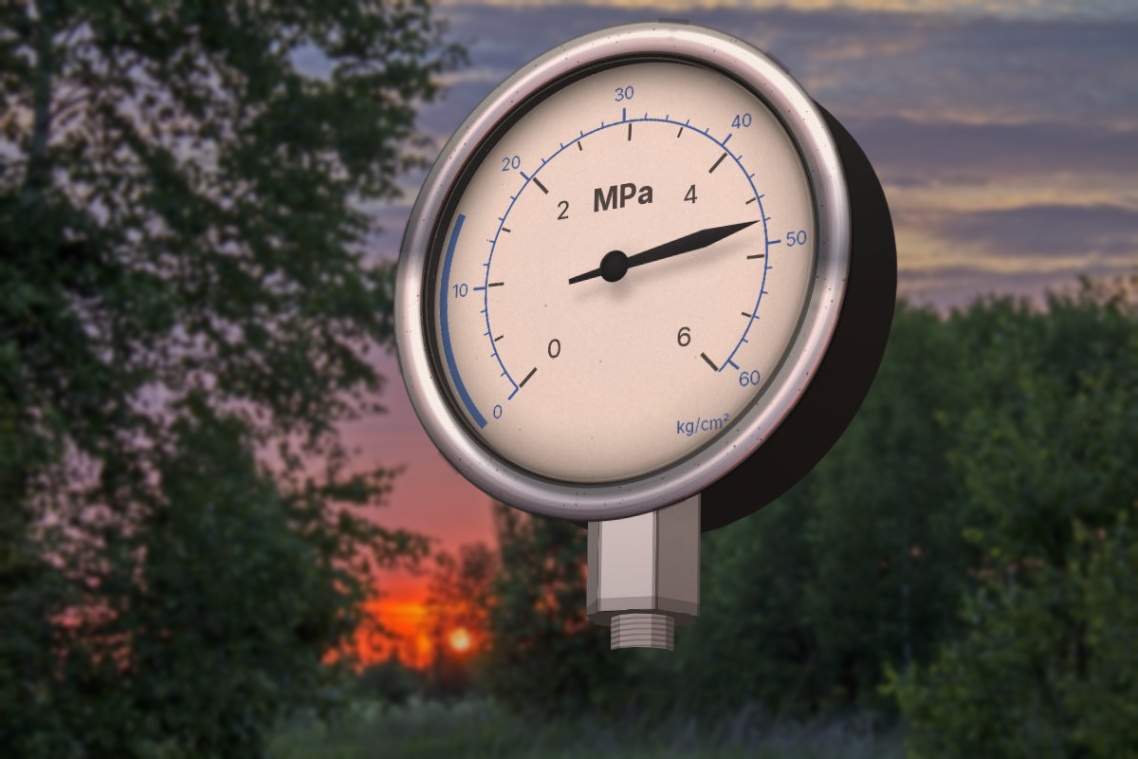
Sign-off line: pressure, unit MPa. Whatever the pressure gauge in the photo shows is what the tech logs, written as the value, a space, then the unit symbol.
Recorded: 4.75 MPa
